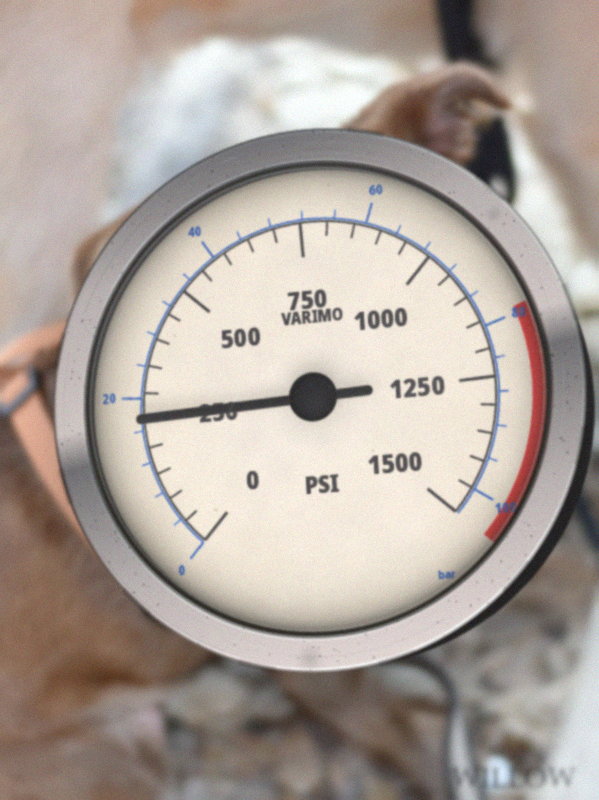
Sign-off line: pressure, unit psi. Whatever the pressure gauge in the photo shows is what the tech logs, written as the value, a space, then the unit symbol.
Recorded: 250 psi
